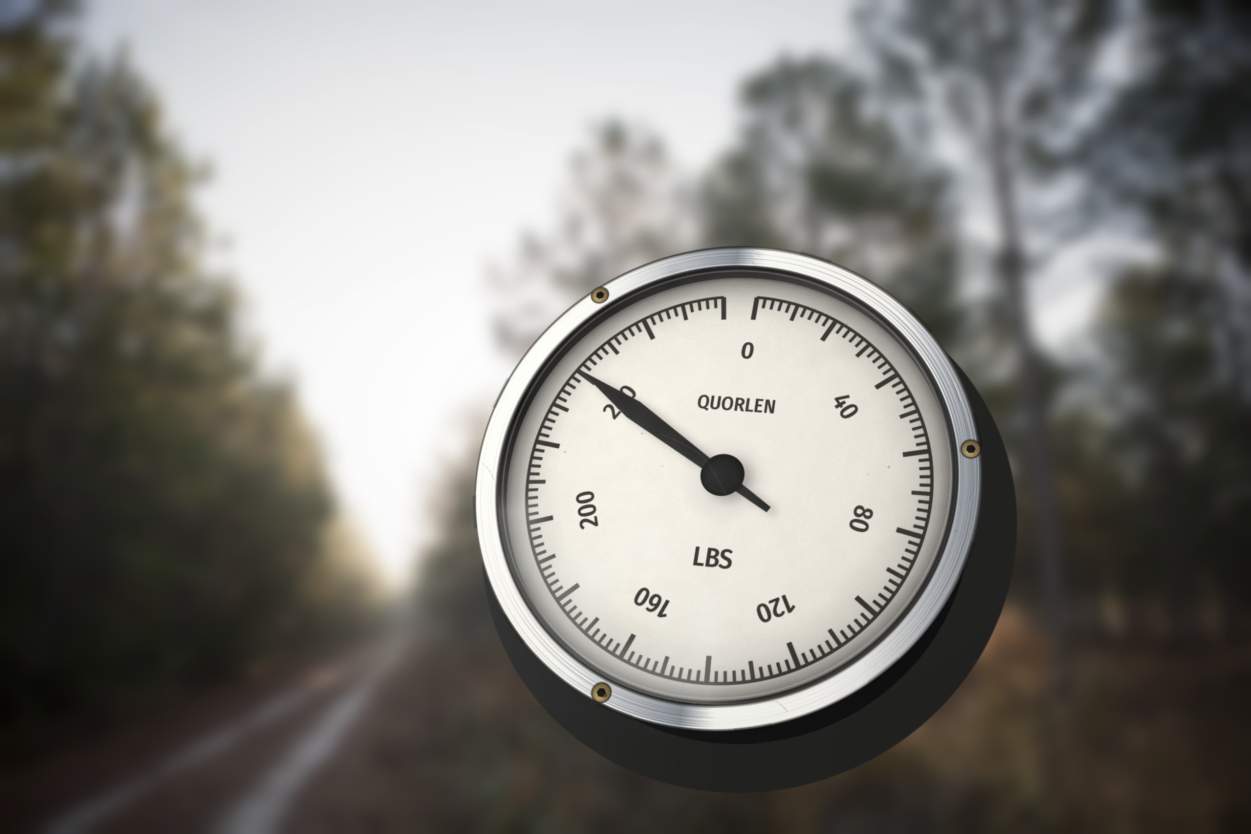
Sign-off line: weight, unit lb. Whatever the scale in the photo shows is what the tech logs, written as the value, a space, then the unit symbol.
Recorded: 240 lb
